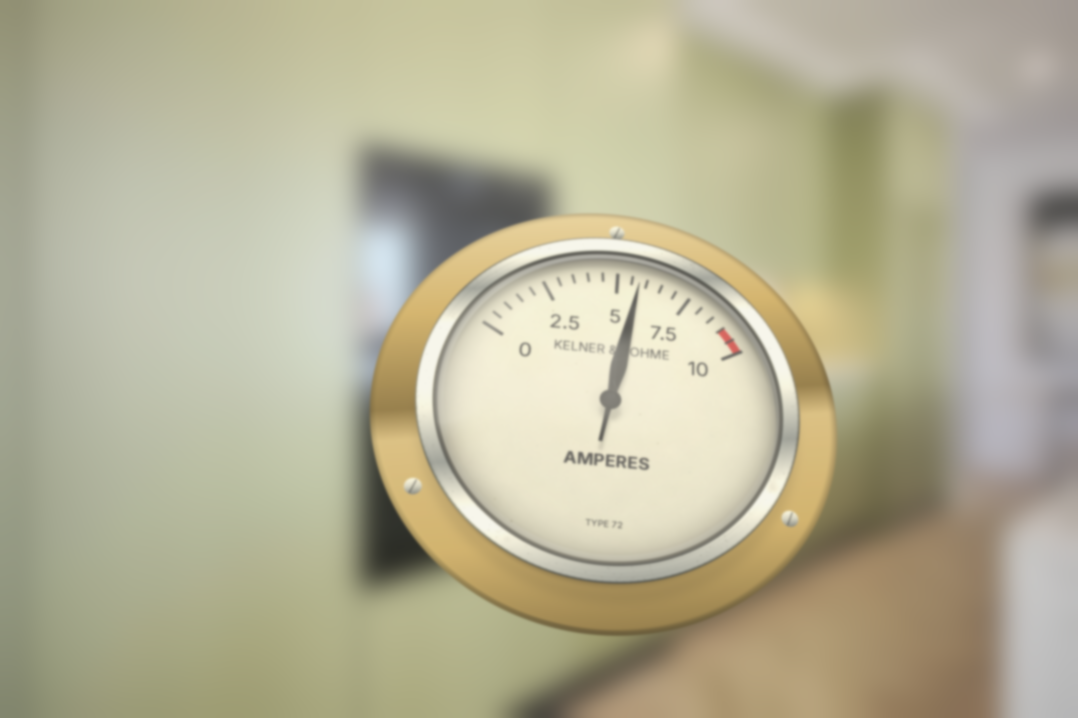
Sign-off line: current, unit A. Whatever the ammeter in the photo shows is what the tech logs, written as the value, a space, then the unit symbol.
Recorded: 5.75 A
